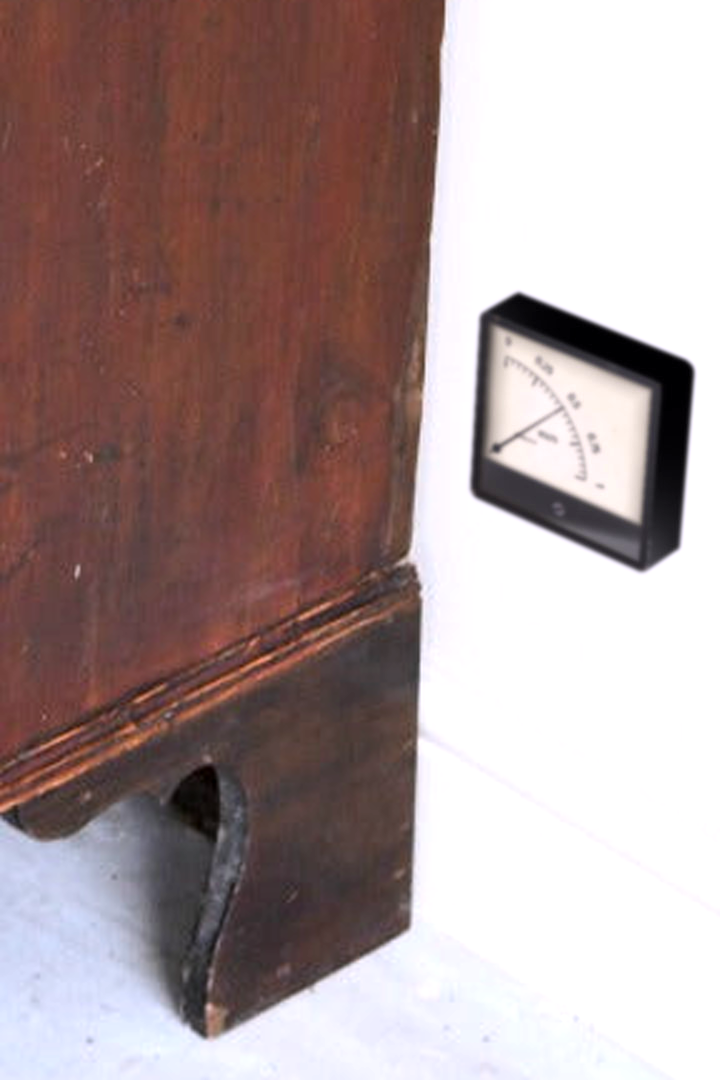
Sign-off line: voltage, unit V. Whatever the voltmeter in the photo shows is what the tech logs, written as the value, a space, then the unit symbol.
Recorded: 0.5 V
